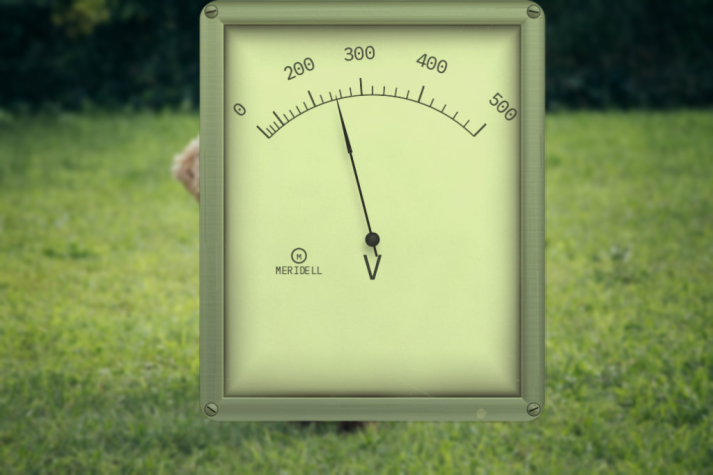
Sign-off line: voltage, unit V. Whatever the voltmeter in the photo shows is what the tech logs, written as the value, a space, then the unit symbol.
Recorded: 250 V
